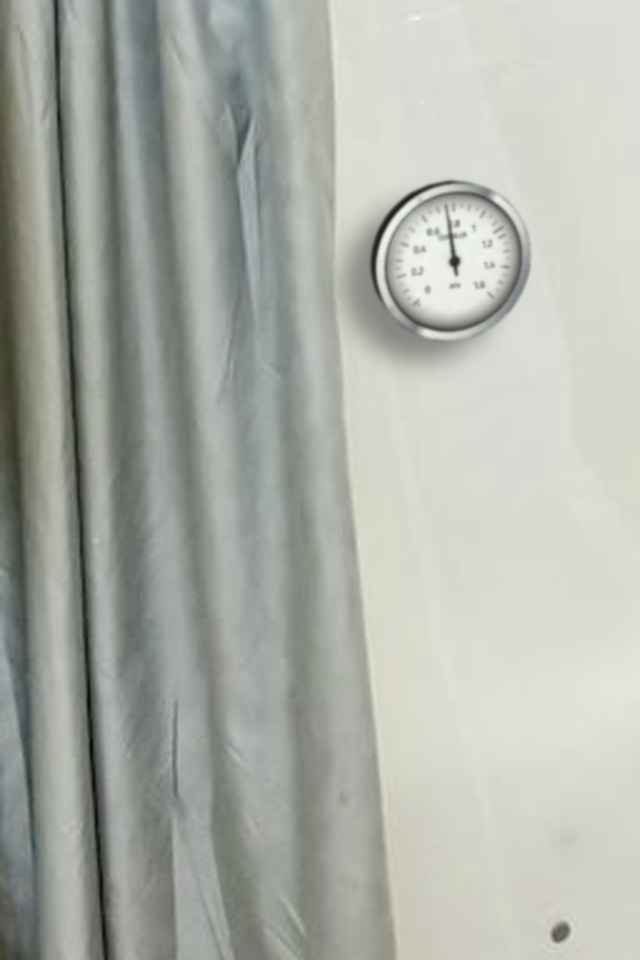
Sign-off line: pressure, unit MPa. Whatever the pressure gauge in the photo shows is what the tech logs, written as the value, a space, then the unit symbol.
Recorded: 0.75 MPa
